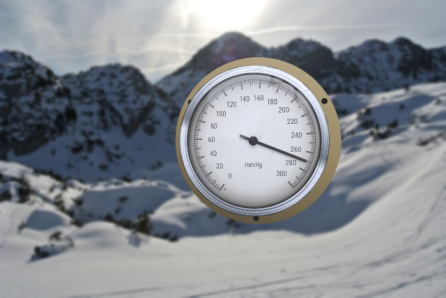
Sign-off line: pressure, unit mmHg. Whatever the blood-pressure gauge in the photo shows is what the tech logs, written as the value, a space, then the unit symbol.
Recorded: 270 mmHg
